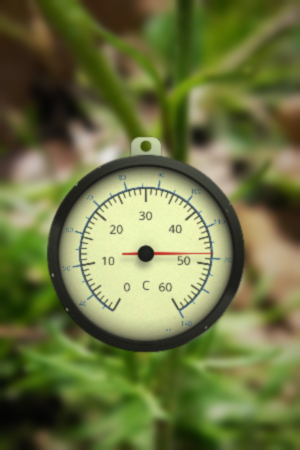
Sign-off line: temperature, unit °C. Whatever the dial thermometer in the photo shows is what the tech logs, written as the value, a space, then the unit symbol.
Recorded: 48 °C
